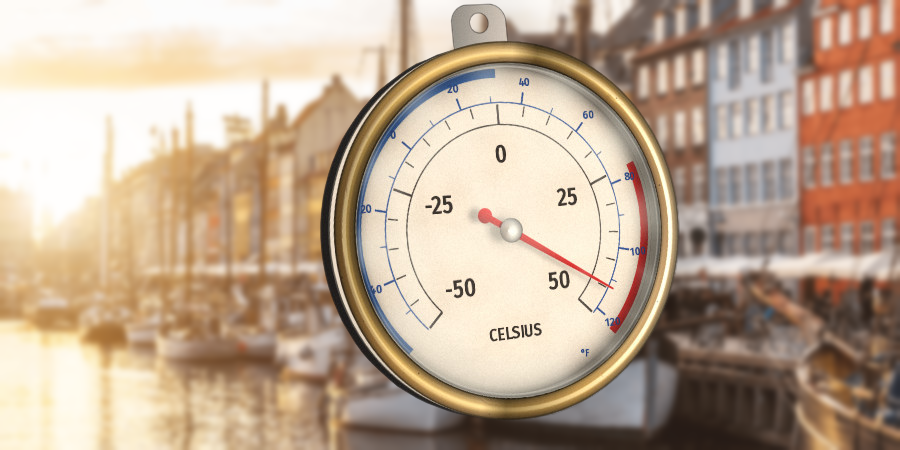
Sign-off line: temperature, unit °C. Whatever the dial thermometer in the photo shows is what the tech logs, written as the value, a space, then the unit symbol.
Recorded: 45 °C
